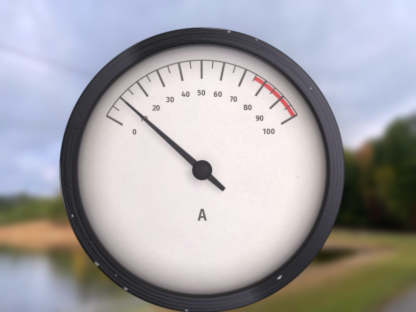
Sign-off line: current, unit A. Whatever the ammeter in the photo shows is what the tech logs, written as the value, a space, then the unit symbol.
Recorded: 10 A
